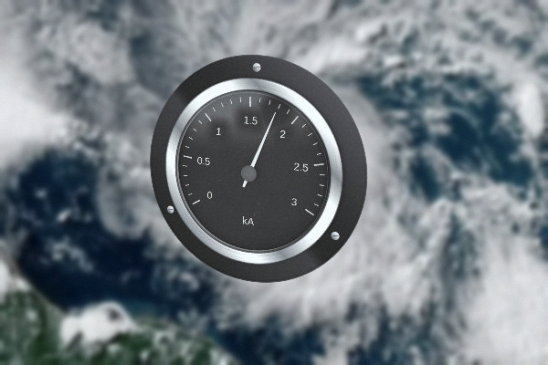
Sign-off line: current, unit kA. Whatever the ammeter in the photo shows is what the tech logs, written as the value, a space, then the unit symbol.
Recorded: 1.8 kA
